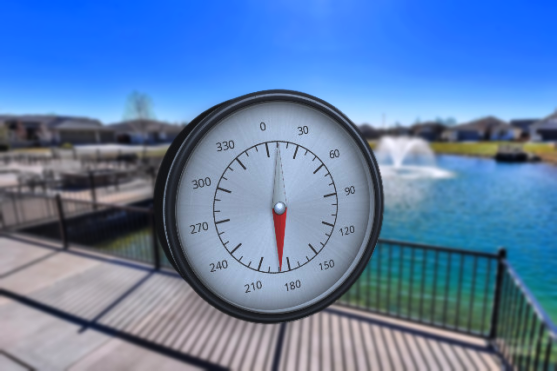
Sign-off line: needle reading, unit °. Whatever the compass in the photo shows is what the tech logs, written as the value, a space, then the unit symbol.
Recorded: 190 °
